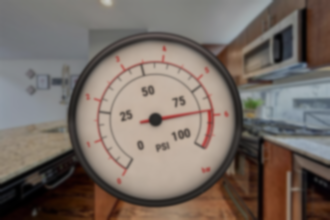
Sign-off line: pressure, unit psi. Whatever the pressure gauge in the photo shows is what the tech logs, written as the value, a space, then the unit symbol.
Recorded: 85 psi
